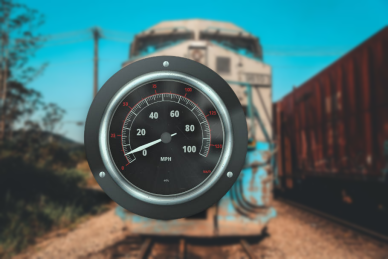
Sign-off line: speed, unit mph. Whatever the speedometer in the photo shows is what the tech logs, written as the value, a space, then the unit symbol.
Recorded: 5 mph
